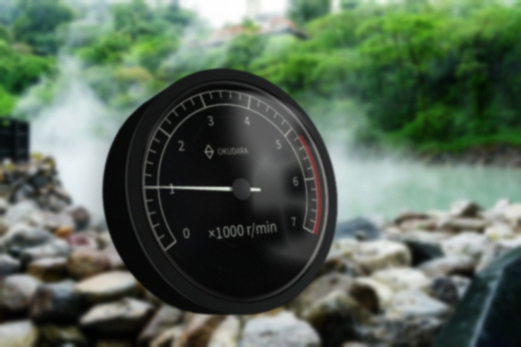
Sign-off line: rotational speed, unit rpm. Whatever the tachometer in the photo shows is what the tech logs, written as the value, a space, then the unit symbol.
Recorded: 1000 rpm
